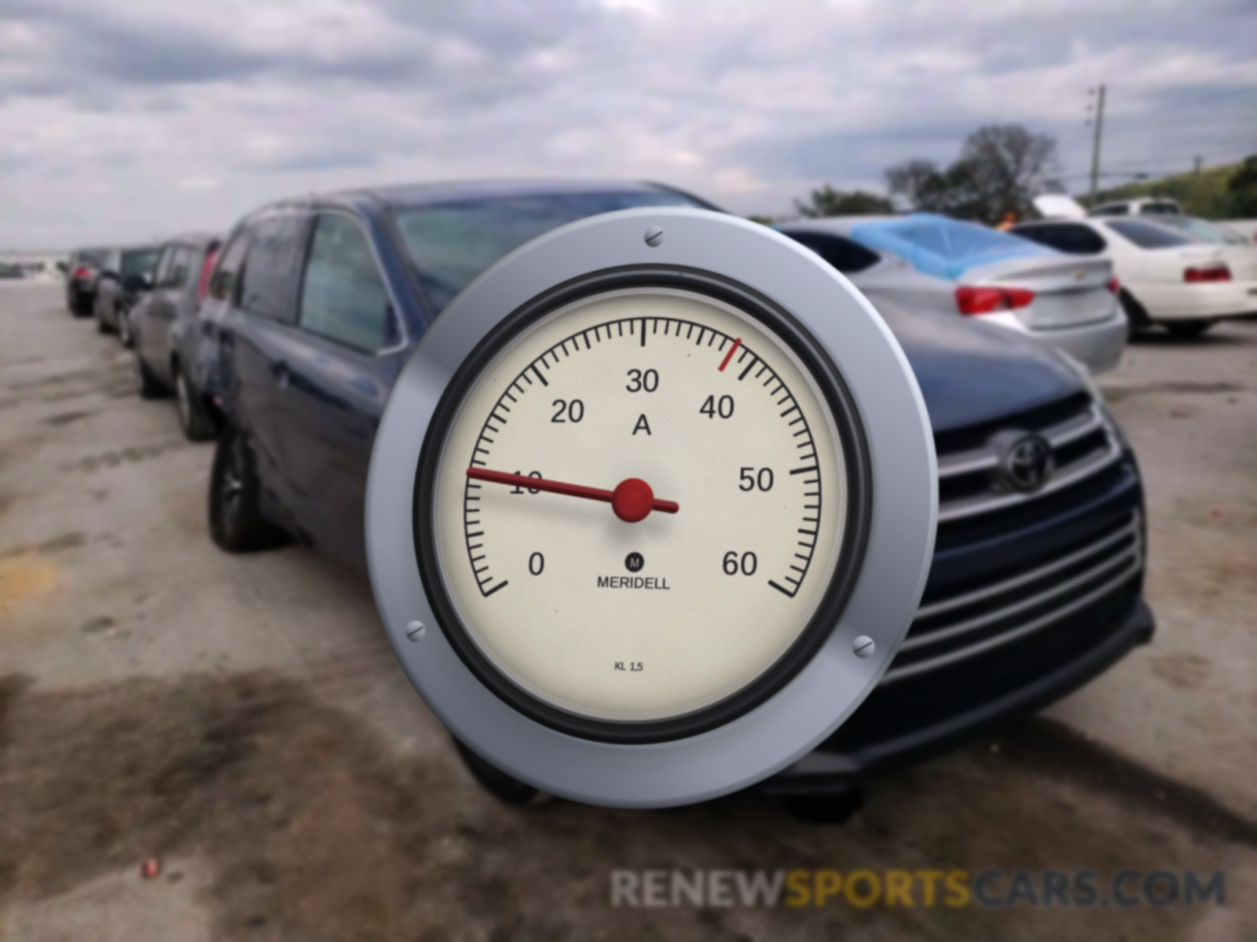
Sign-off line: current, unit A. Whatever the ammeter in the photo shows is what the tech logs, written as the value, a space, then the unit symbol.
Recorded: 10 A
